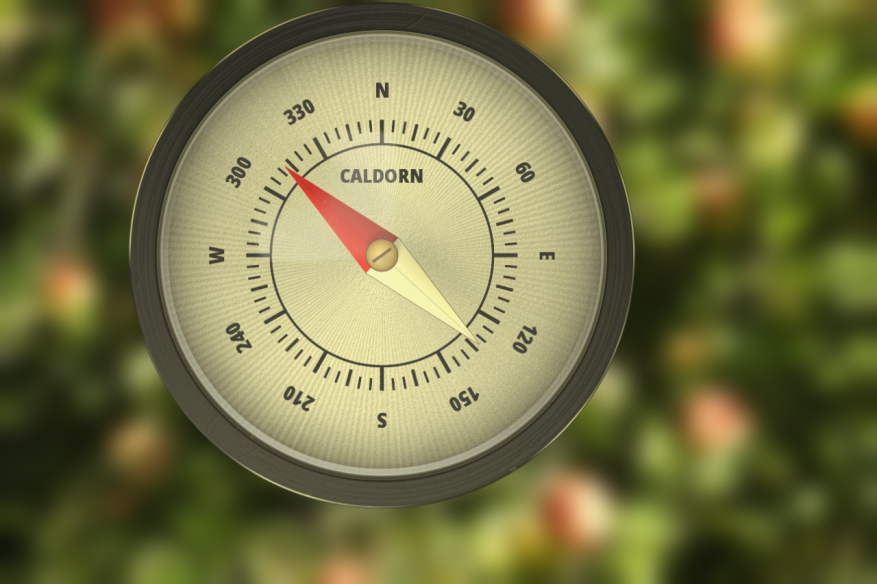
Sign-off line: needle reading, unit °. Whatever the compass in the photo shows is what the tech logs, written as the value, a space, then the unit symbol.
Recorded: 312.5 °
